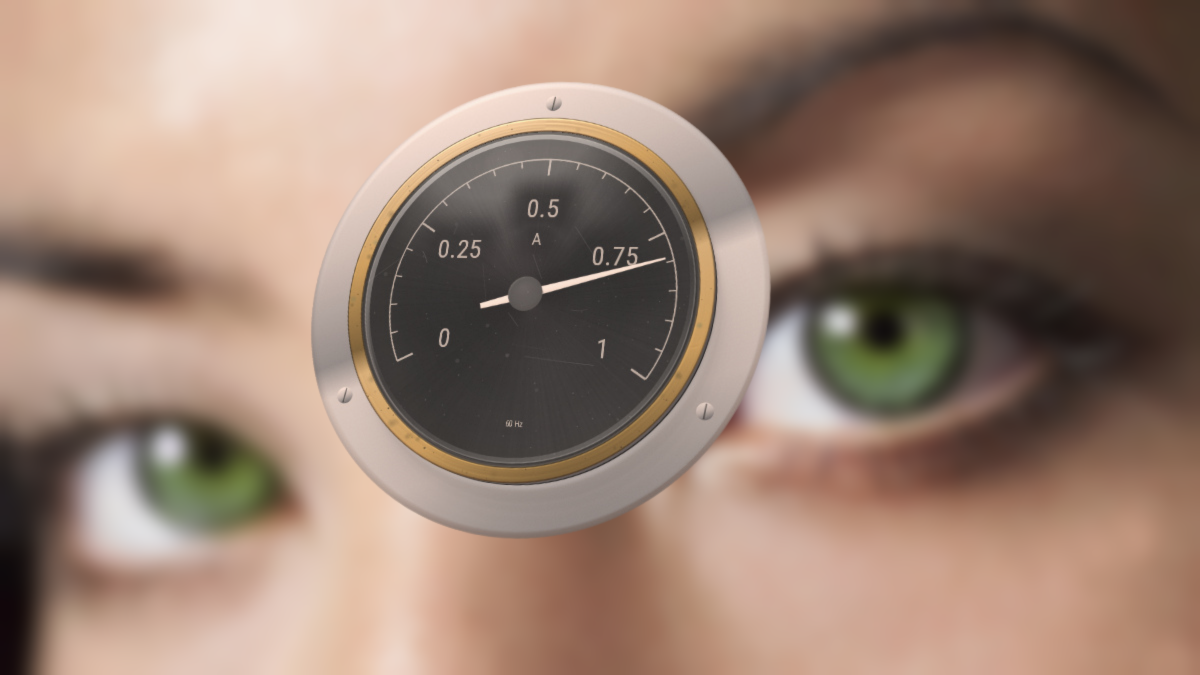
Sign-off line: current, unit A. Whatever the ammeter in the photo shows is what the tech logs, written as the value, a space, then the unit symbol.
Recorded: 0.8 A
